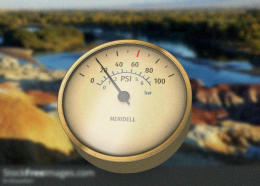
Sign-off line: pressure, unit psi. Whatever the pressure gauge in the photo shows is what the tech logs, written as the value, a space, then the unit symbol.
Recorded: 20 psi
